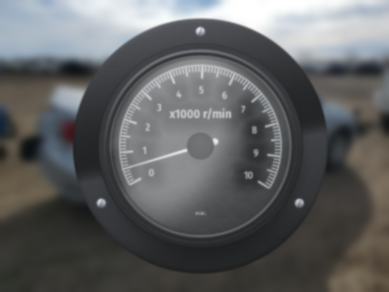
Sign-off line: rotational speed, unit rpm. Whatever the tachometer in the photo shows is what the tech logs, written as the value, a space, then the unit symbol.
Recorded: 500 rpm
